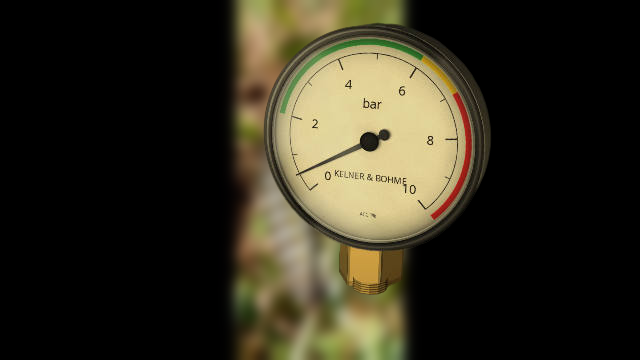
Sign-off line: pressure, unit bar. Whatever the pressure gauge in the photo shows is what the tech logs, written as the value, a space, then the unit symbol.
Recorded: 0.5 bar
